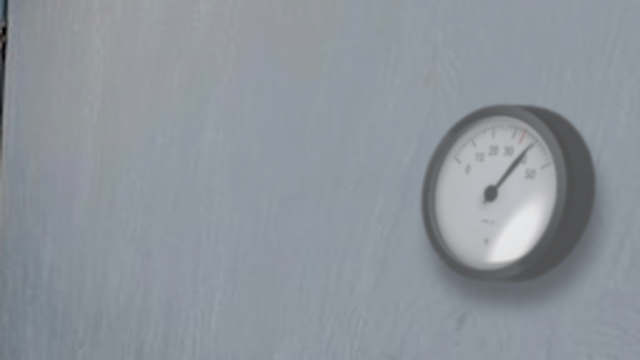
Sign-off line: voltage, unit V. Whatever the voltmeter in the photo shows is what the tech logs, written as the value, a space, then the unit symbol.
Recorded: 40 V
